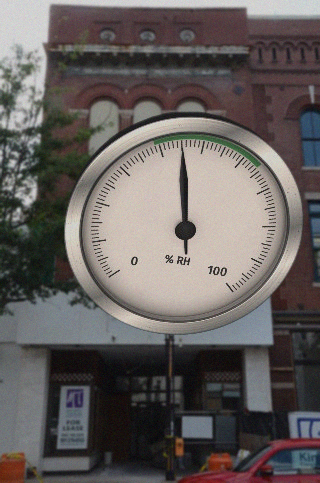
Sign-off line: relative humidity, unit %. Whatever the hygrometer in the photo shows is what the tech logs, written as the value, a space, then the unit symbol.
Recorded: 45 %
